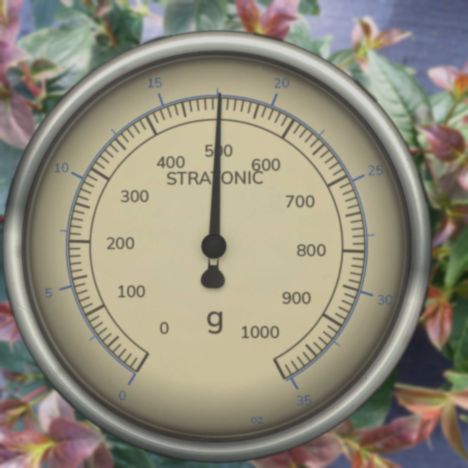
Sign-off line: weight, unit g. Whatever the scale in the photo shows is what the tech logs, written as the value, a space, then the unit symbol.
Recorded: 500 g
